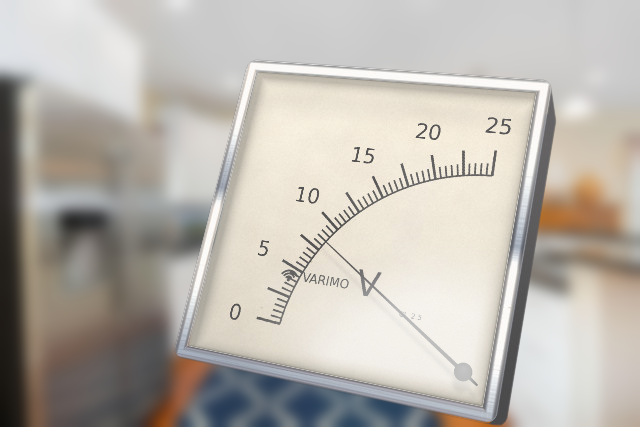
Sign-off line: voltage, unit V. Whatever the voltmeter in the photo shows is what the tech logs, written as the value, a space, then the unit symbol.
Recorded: 8.5 V
